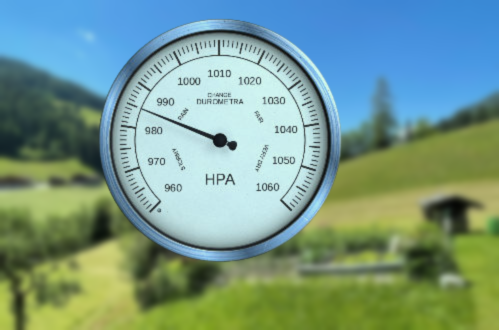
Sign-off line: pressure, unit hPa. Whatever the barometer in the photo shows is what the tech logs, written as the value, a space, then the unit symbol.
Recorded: 985 hPa
